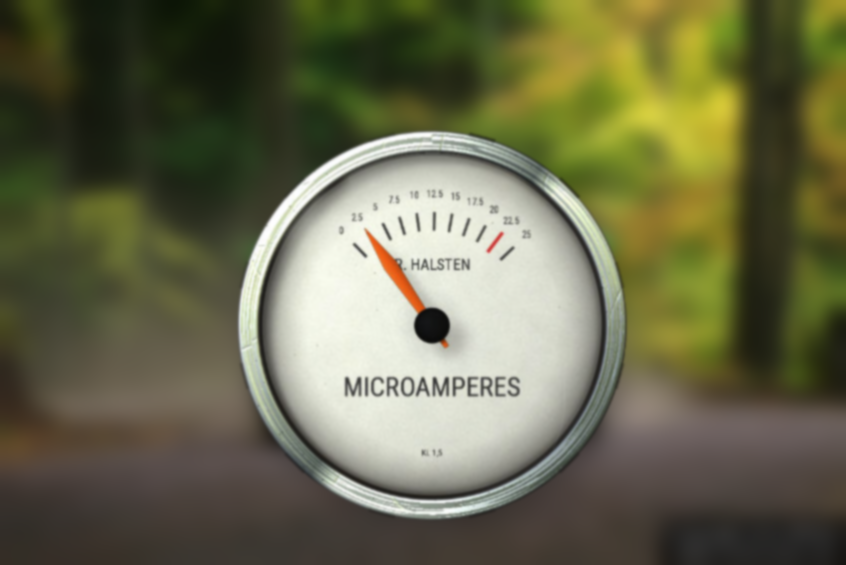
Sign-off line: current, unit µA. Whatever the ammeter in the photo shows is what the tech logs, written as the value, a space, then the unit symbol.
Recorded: 2.5 µA
